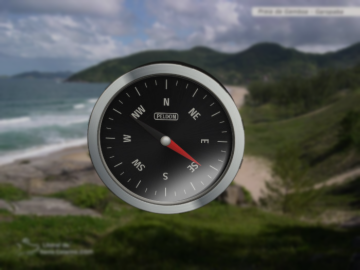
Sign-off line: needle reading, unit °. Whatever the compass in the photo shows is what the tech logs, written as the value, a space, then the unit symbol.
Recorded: 125 °
